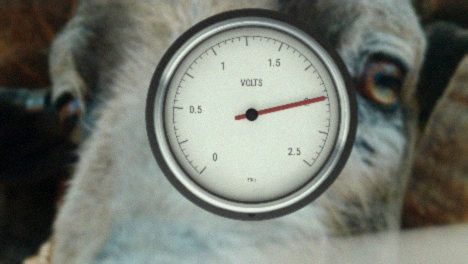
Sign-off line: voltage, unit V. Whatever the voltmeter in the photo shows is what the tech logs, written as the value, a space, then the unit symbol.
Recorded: 2 V
